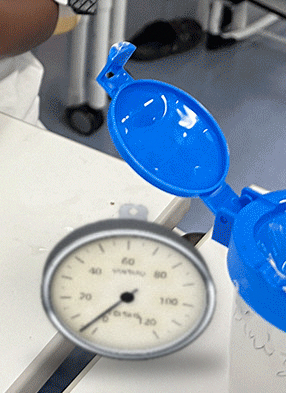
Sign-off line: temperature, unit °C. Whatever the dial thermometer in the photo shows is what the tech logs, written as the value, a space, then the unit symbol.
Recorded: 5 °C
